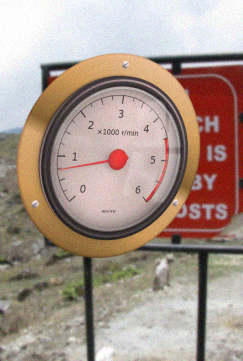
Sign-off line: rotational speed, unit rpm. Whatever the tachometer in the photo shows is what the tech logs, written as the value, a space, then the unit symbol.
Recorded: 750 rpm
